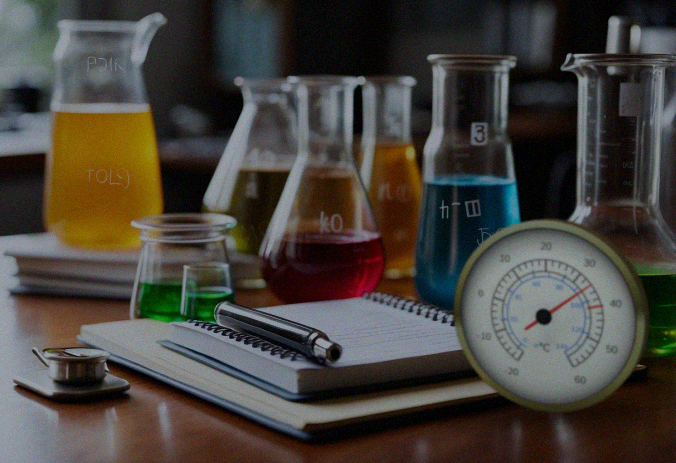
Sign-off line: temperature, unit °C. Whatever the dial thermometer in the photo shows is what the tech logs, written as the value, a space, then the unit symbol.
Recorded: 34 °C
